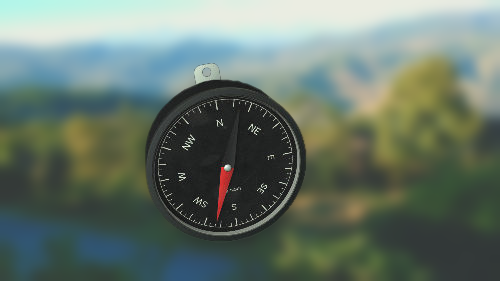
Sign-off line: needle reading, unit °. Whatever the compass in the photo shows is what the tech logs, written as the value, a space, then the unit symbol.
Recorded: 200 °
